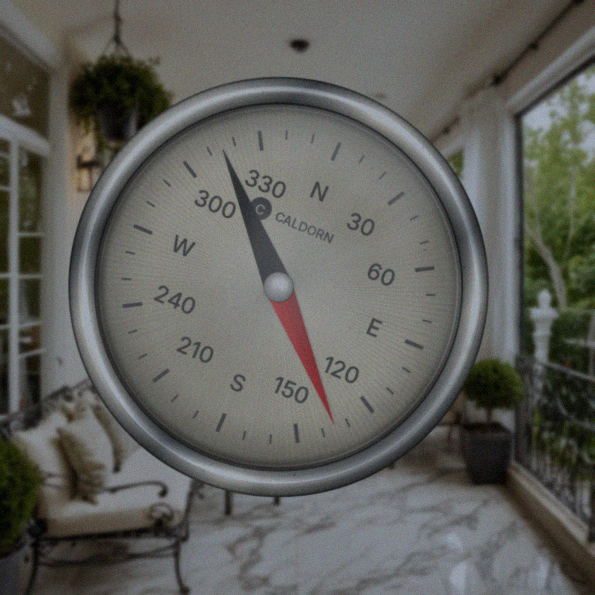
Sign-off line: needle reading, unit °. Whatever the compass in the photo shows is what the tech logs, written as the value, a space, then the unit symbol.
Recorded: 135 °
